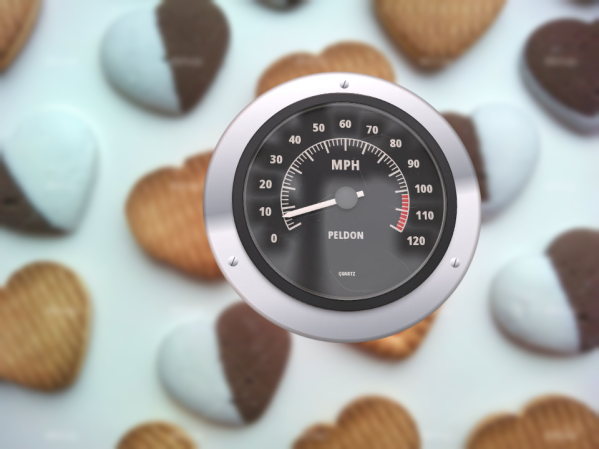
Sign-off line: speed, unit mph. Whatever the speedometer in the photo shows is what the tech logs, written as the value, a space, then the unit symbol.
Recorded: 6 mph
